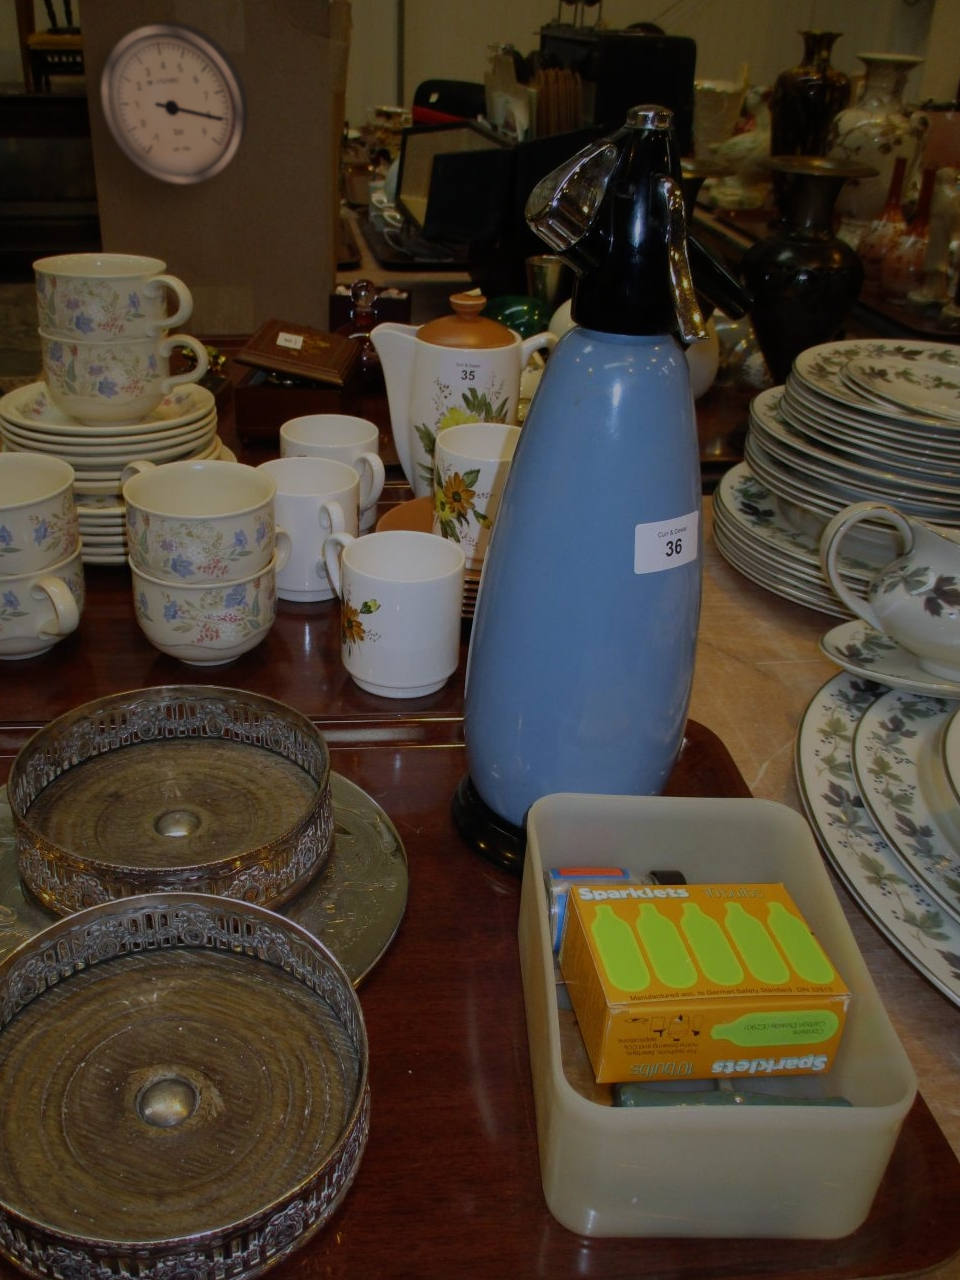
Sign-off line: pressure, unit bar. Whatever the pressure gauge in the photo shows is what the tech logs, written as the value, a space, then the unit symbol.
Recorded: 8 bar
